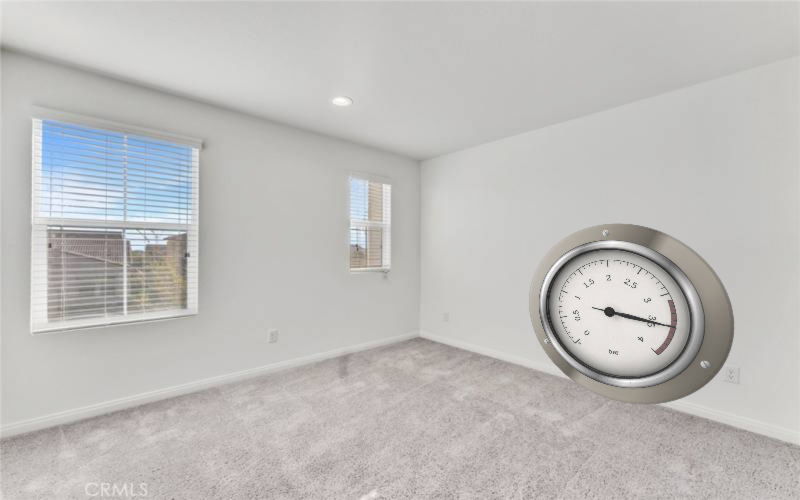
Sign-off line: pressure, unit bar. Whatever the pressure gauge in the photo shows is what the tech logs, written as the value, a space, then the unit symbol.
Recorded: 3.5 bar
